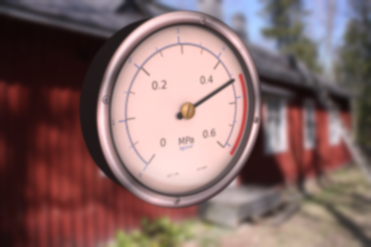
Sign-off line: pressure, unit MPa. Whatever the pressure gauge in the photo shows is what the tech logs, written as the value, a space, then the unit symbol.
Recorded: 0.45 MPa
